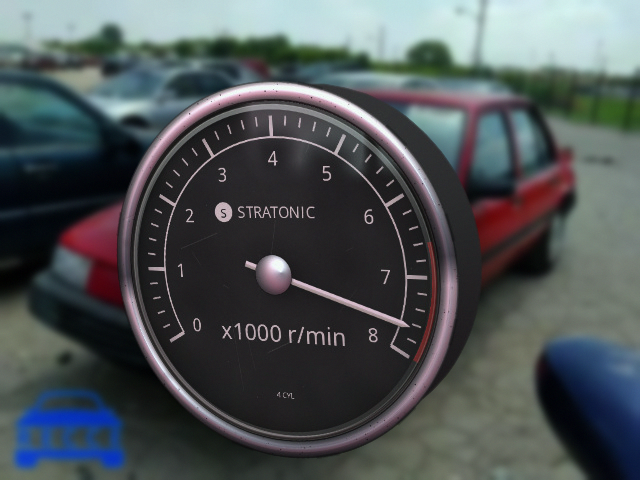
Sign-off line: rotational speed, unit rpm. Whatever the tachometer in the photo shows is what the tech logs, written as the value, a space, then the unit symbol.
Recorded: 7600 rpm
